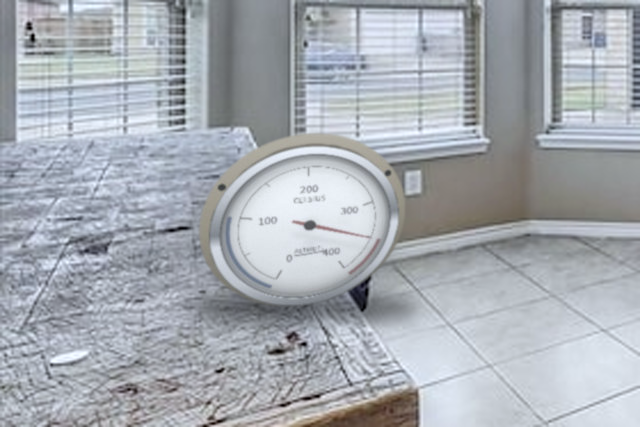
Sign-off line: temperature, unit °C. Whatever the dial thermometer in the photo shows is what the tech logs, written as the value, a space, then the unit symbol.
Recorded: 350 °C
